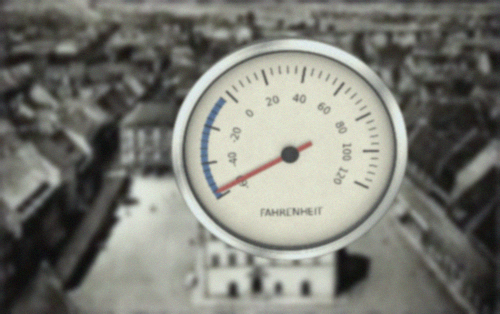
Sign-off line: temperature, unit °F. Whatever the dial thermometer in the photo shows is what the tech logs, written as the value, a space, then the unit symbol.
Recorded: -56 °F
